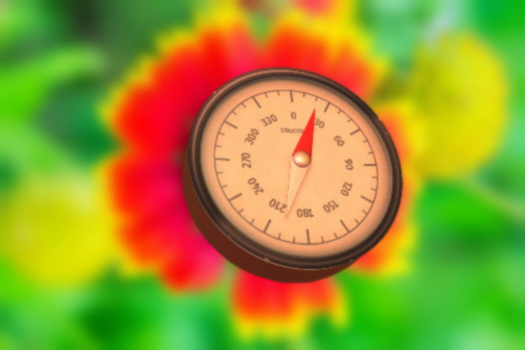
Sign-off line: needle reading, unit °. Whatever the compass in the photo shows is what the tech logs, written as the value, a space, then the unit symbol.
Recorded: 20 °
